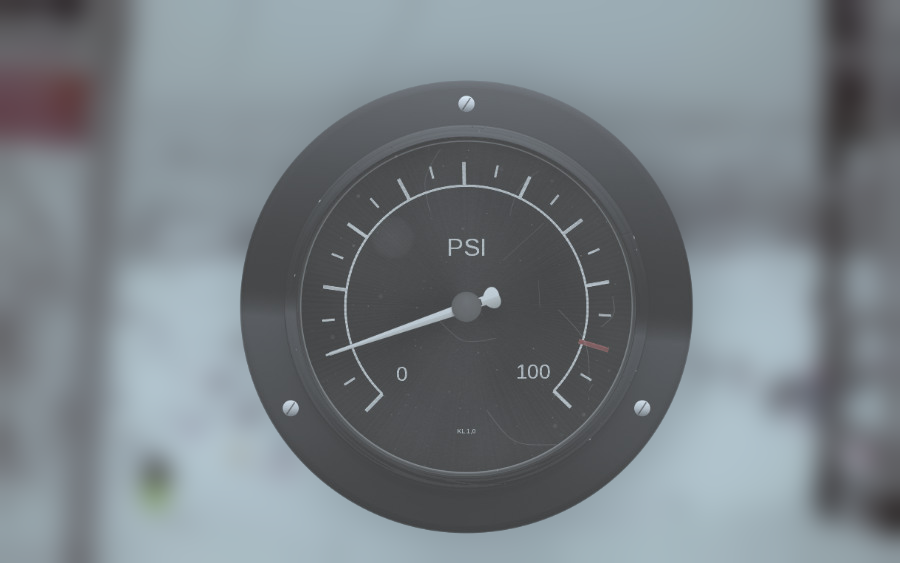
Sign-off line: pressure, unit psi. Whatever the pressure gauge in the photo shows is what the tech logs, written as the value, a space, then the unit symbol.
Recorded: 10 psi
